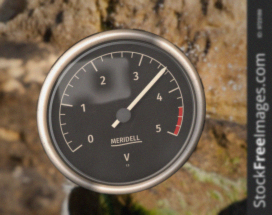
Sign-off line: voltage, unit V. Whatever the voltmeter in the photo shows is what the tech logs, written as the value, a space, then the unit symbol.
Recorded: 3.5 V
